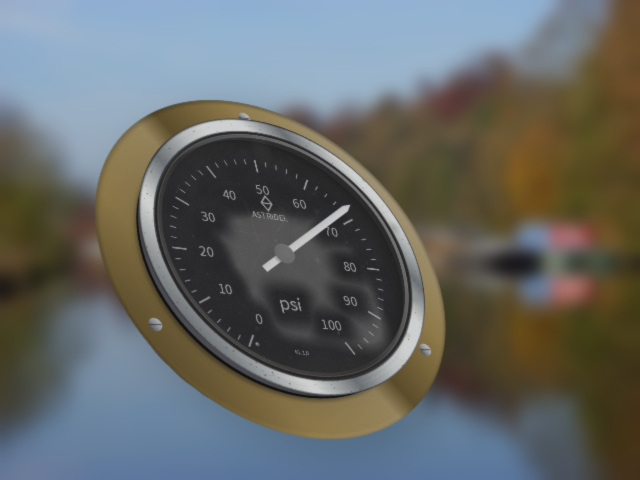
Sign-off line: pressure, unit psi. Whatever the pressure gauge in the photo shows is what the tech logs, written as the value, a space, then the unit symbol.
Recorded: 68 psi
